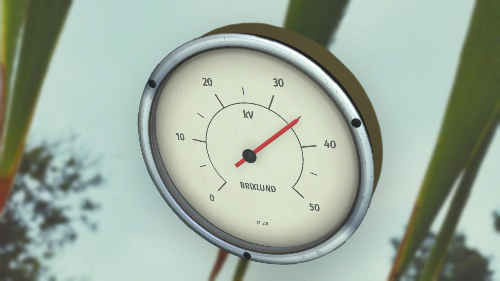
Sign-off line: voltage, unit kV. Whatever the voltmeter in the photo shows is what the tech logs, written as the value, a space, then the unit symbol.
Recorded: 35 kV
